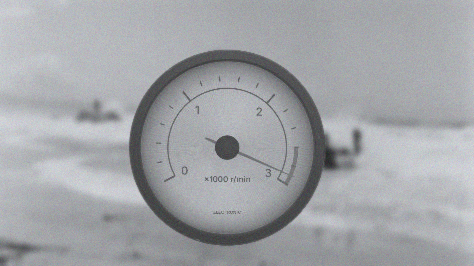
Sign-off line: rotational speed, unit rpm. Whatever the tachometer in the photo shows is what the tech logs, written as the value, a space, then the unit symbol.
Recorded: 2900 rpm
